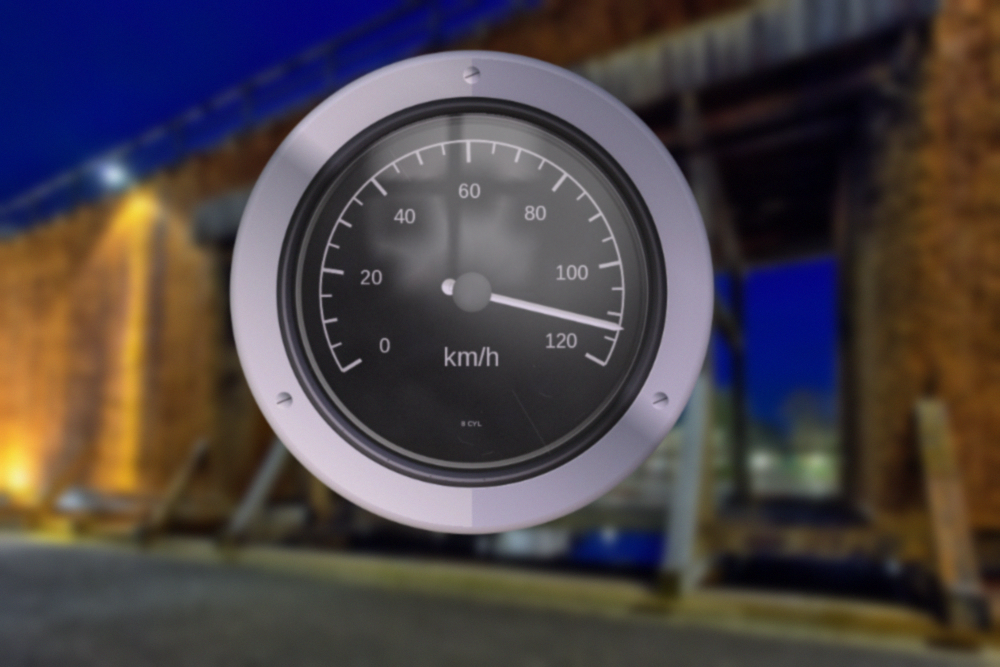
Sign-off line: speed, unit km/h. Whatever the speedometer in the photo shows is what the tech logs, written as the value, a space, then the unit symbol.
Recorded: 112.5 km/h
